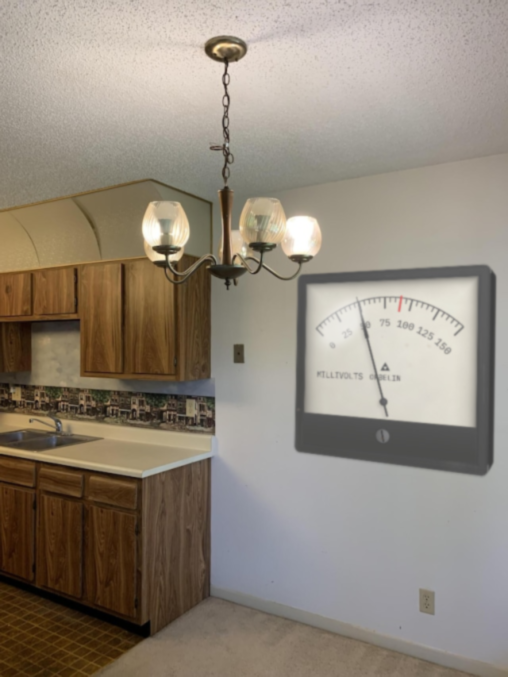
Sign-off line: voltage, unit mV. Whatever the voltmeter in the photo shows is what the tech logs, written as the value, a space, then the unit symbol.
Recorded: 50 mV
